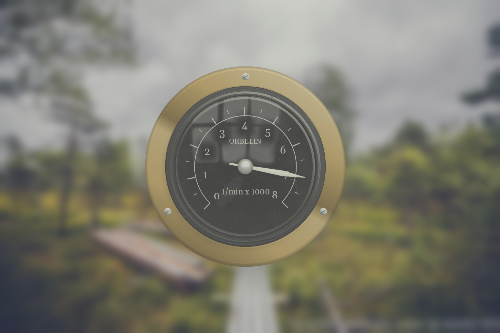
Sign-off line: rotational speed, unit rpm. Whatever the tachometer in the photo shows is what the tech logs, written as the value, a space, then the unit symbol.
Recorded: 7000 rpm
